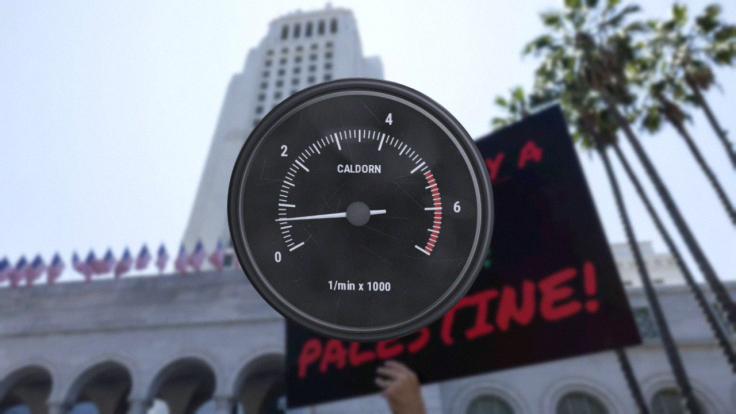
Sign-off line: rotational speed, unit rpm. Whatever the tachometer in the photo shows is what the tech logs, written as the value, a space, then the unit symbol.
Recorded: 700 rpm
